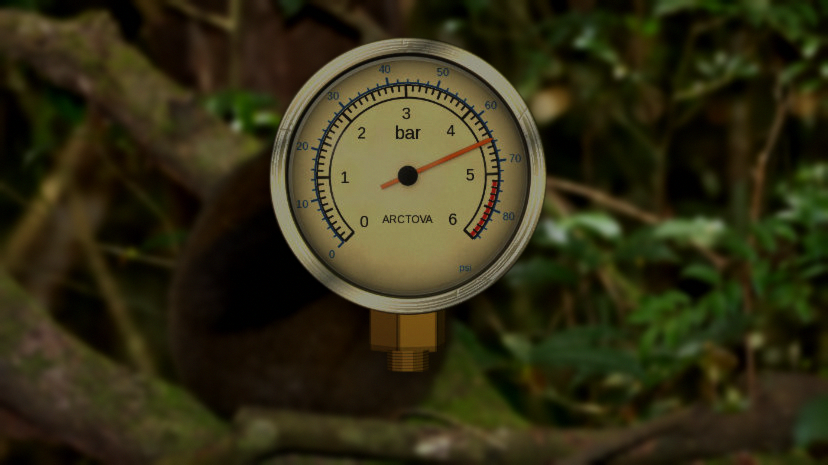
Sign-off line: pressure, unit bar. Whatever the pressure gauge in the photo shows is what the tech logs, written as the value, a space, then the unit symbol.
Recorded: 4.5 bar
